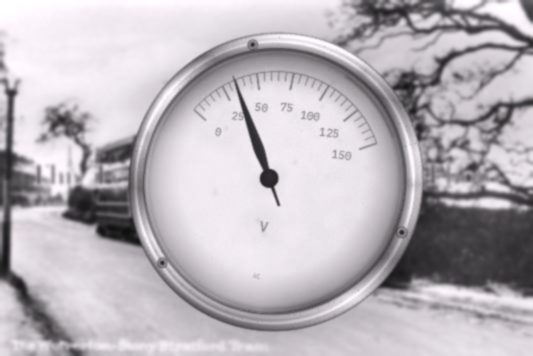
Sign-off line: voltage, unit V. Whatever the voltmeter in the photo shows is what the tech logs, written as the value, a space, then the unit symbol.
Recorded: 35 V
